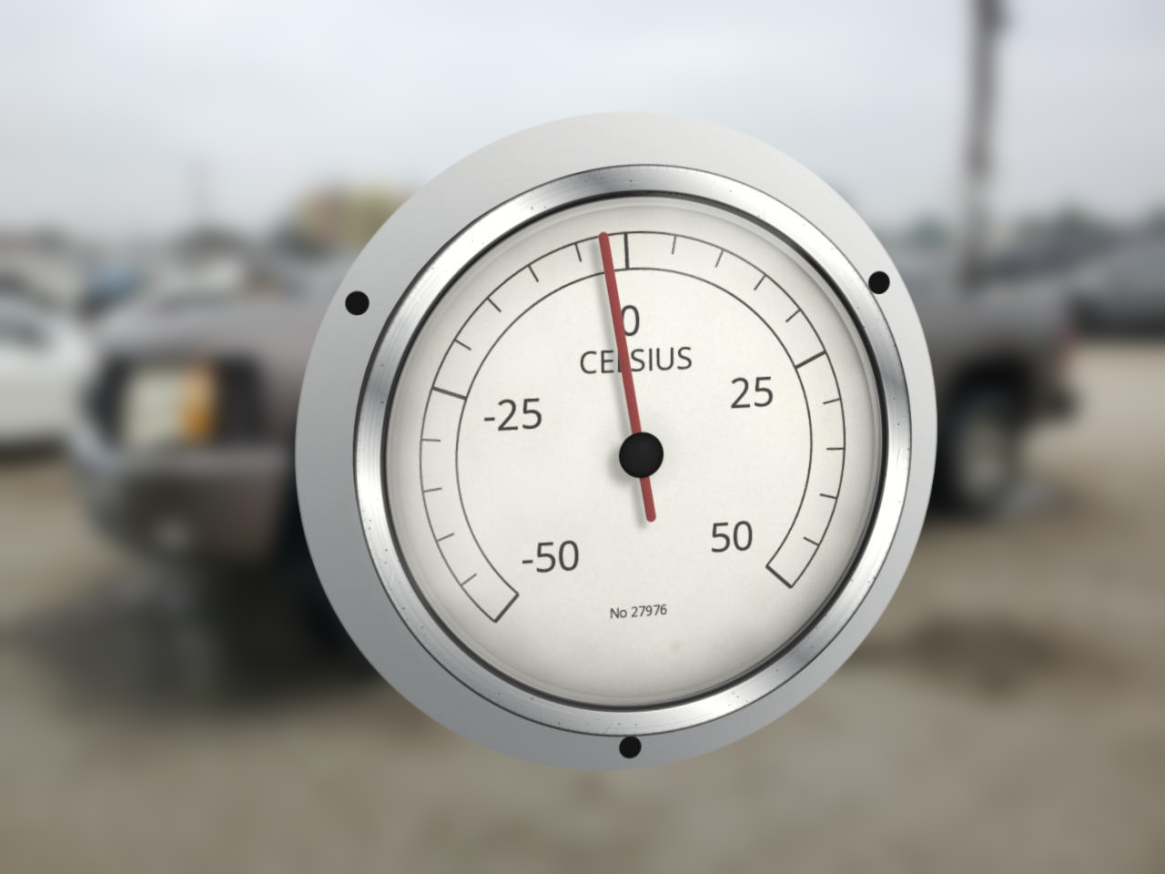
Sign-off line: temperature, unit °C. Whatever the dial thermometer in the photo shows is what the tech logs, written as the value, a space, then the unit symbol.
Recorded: -2.5 °C
